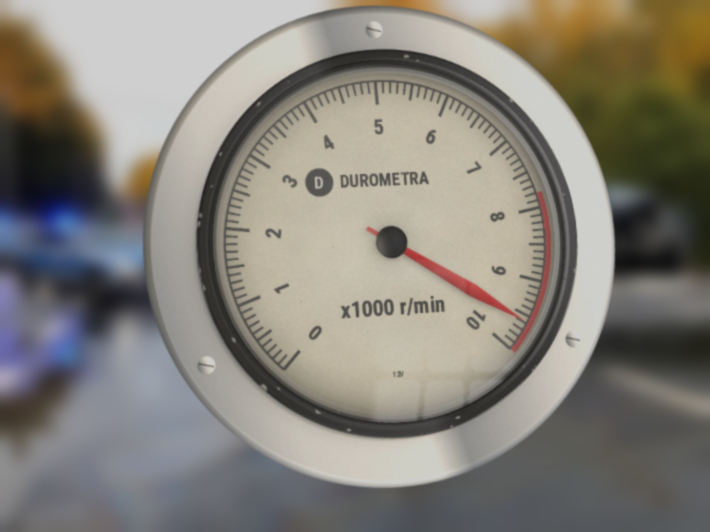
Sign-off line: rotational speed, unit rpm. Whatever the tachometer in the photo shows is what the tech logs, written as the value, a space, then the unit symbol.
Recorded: 9600 rpm
